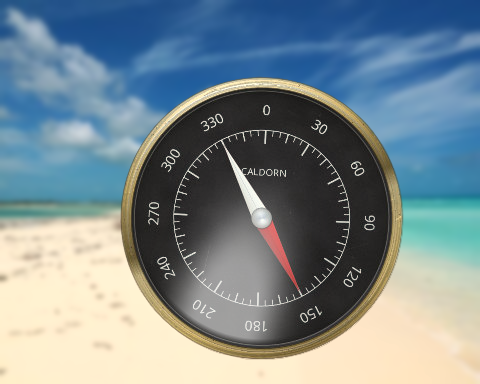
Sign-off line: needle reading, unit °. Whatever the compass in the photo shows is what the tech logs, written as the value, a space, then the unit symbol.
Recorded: 150 °
